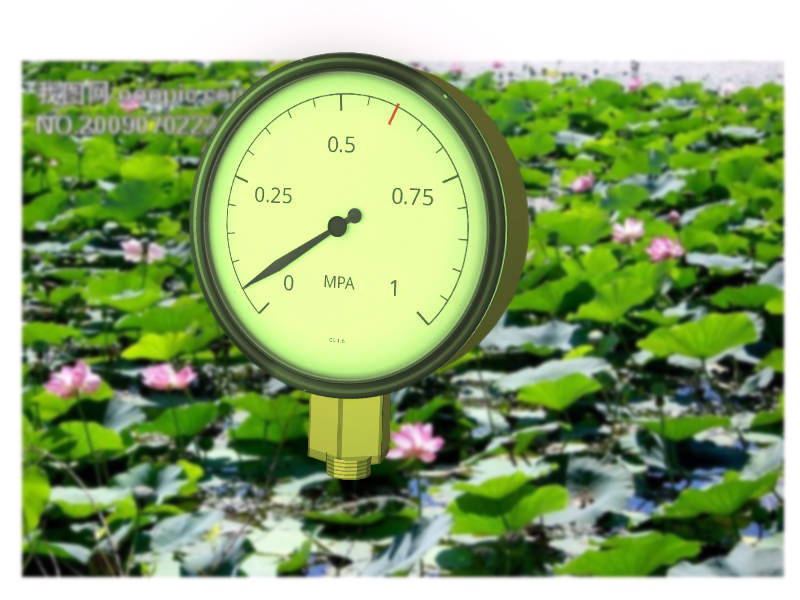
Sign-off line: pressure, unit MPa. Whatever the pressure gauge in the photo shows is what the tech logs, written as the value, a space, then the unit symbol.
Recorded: 0.05 MPa
